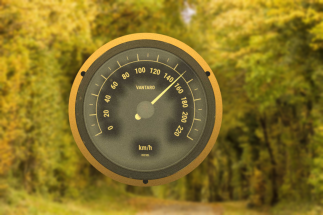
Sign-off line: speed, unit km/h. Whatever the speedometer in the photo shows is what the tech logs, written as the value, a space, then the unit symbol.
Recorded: 150 km/h
